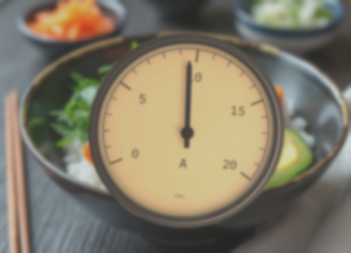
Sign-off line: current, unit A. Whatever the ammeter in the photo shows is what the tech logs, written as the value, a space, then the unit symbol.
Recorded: 9.5 A
